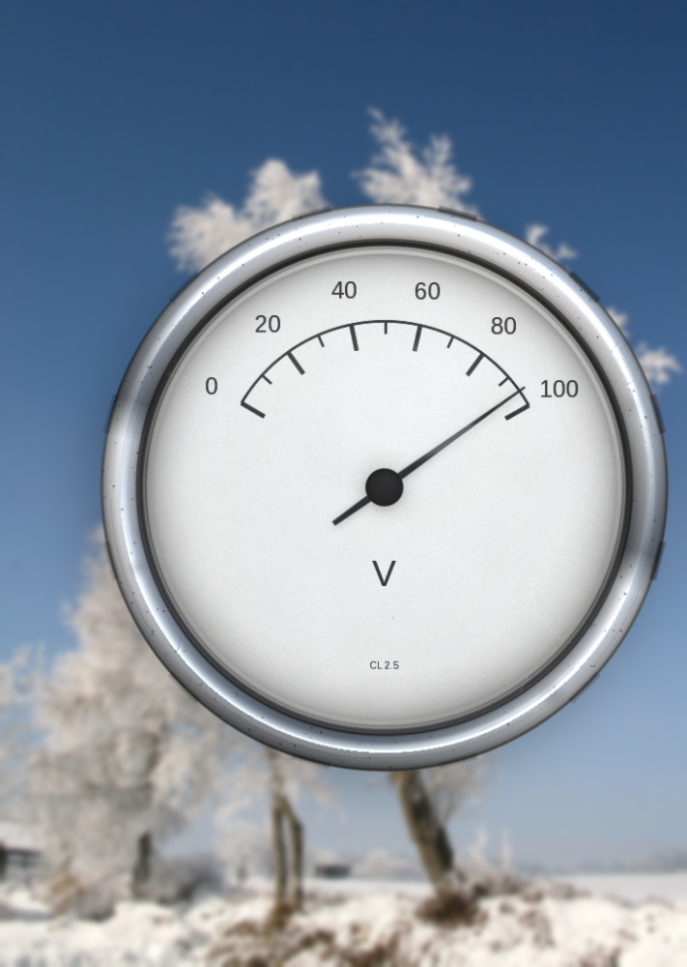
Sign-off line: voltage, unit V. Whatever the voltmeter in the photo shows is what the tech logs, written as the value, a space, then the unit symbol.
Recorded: 95 V
